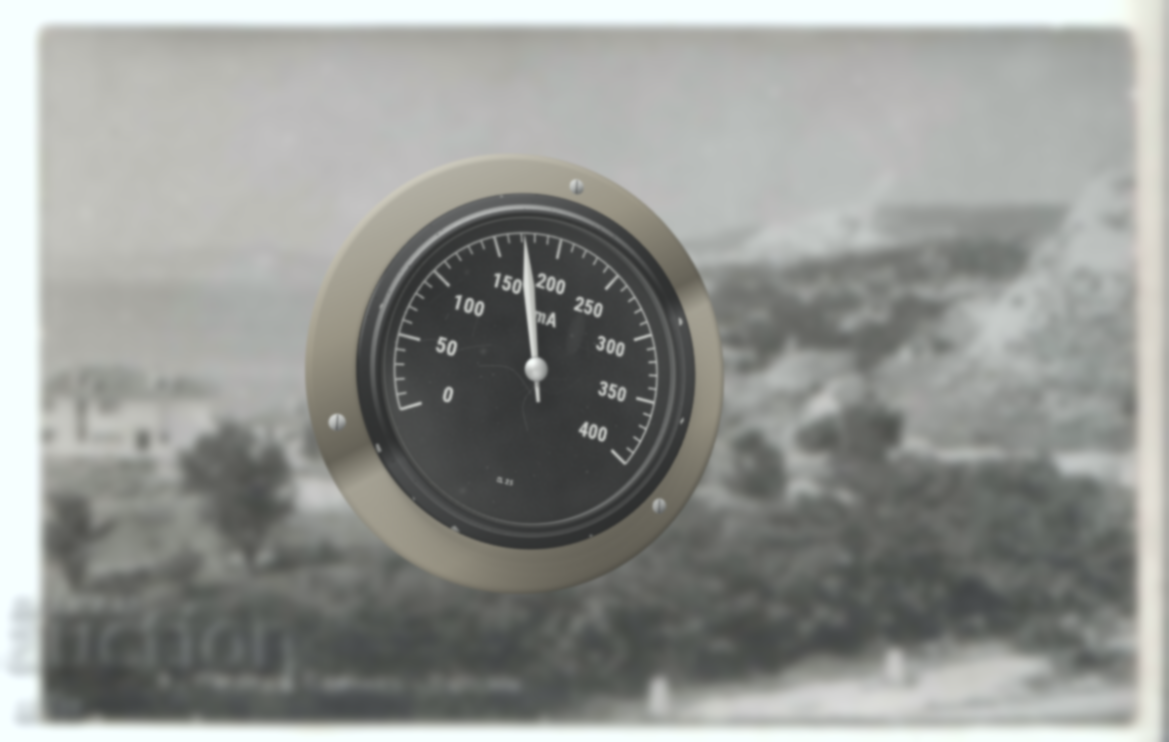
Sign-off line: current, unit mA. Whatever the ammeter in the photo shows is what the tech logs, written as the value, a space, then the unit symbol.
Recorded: 170 mA
